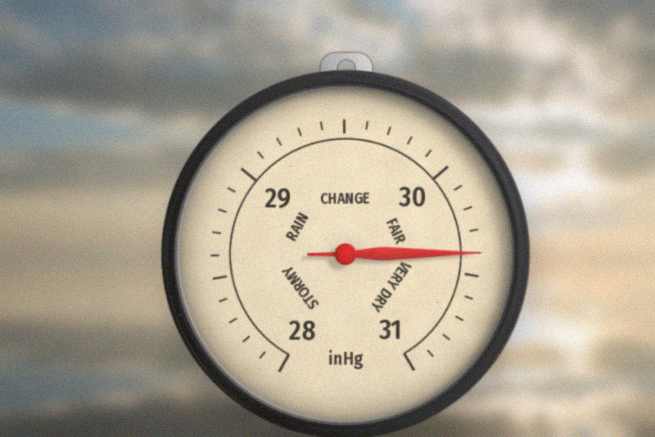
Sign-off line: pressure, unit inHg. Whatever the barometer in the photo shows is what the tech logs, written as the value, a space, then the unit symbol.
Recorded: 30.4 inHg
